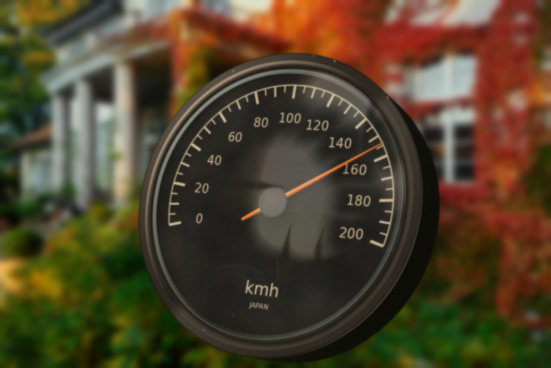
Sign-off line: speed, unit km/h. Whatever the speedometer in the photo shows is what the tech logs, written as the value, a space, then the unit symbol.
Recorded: 155 km/h
